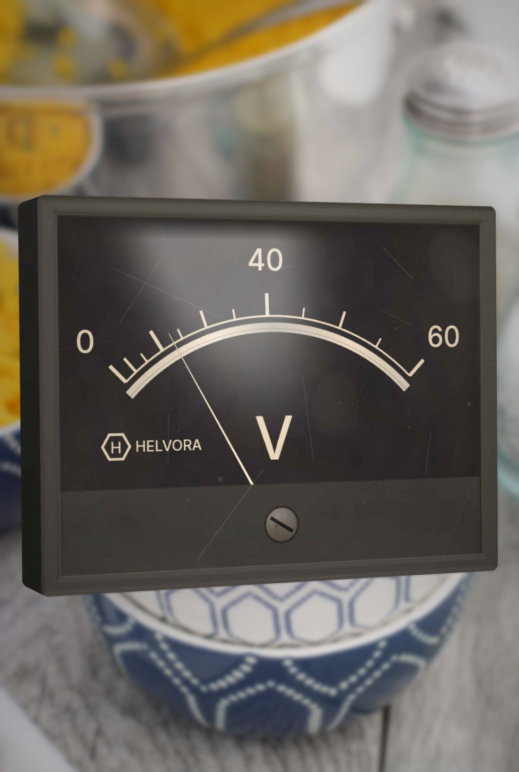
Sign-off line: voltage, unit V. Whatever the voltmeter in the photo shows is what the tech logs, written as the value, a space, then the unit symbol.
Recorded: 22.5 V
